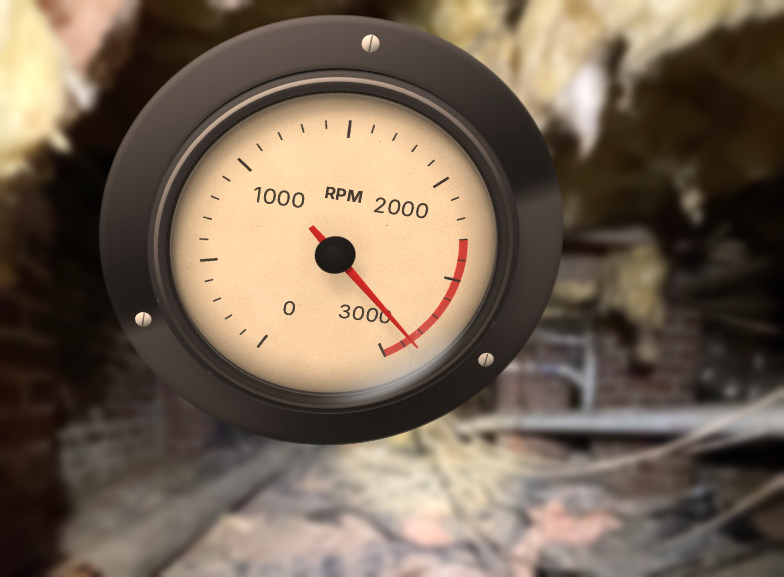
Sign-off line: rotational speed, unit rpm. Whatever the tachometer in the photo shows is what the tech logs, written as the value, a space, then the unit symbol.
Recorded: 2850 rpm
